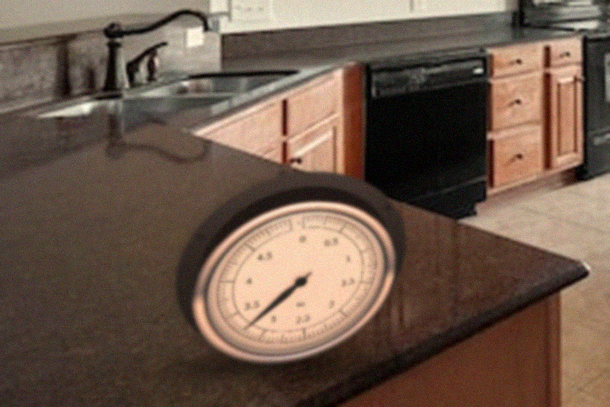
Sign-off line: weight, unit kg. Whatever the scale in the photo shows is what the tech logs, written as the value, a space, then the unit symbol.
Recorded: 3.25 kg
